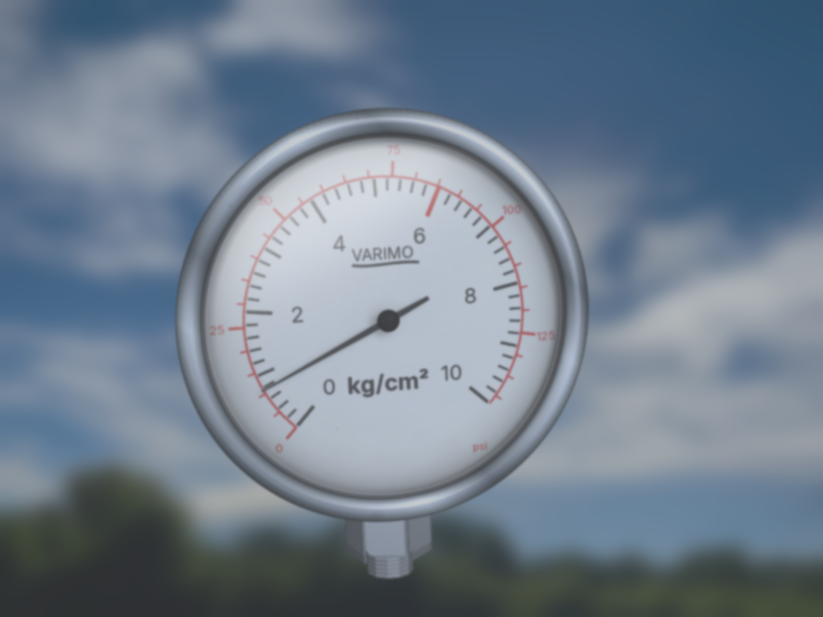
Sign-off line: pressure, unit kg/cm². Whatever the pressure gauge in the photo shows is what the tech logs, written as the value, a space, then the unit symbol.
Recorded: 0.8 kg/cm²
